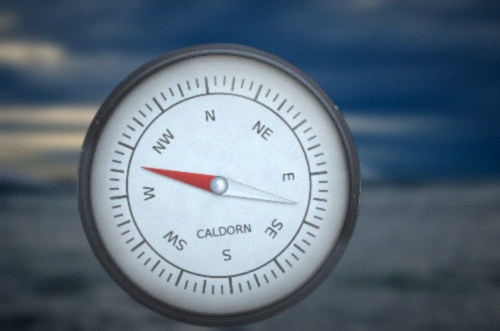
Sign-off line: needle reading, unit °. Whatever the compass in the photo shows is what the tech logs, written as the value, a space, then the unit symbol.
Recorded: 290 °
